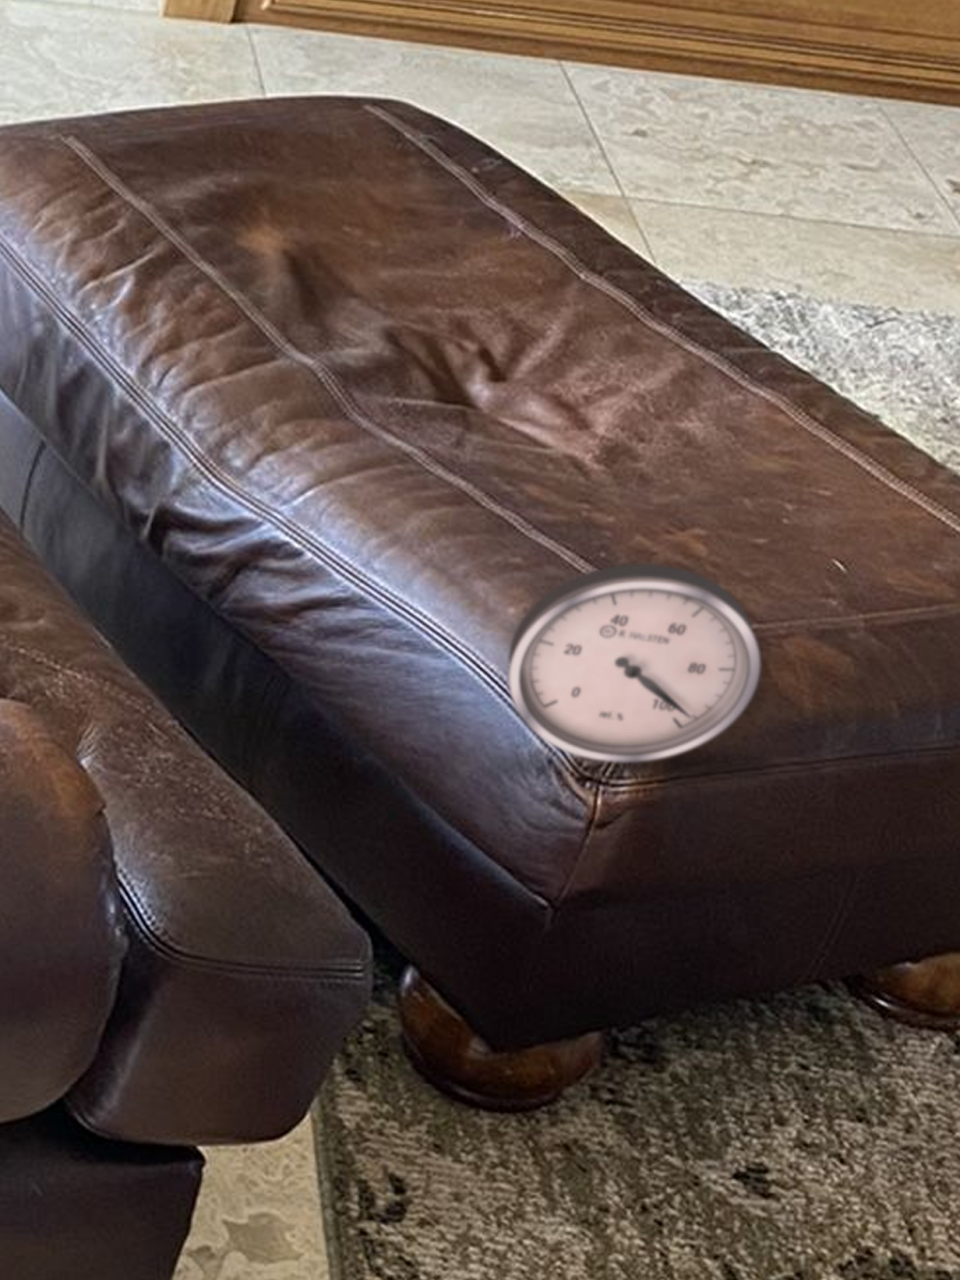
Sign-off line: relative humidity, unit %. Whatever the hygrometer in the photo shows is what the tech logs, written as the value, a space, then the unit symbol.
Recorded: 96 %
